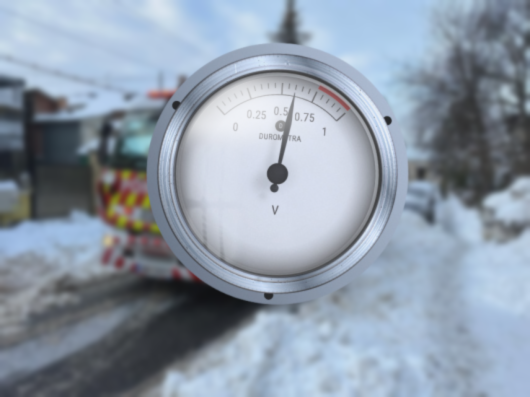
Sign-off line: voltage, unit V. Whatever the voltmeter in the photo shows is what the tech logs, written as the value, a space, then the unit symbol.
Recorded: 0.6 V
